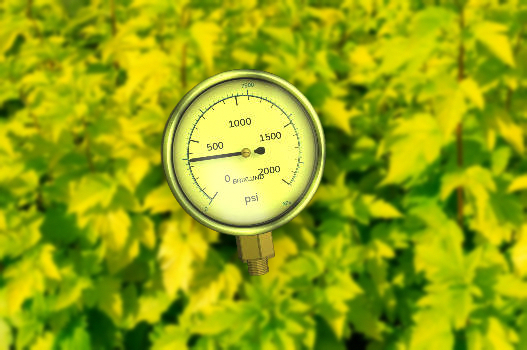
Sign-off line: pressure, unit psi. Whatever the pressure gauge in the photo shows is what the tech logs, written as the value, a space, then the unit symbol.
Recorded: 350 psi
